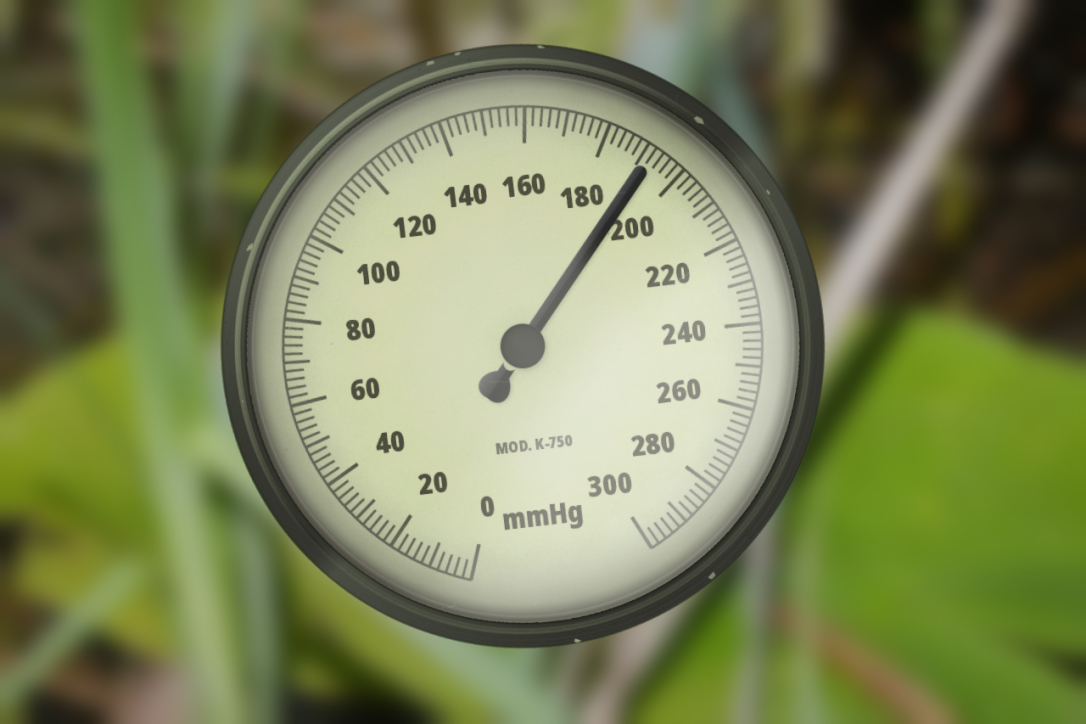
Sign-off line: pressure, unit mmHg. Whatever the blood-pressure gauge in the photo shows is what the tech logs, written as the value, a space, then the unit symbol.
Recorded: 192 mmHg
